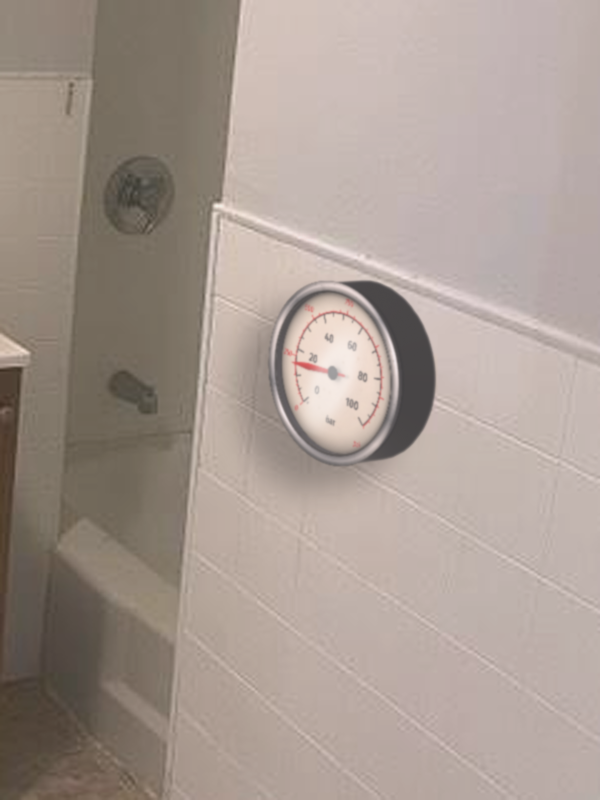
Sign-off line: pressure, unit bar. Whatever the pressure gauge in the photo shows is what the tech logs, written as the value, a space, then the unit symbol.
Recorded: 15 bar
